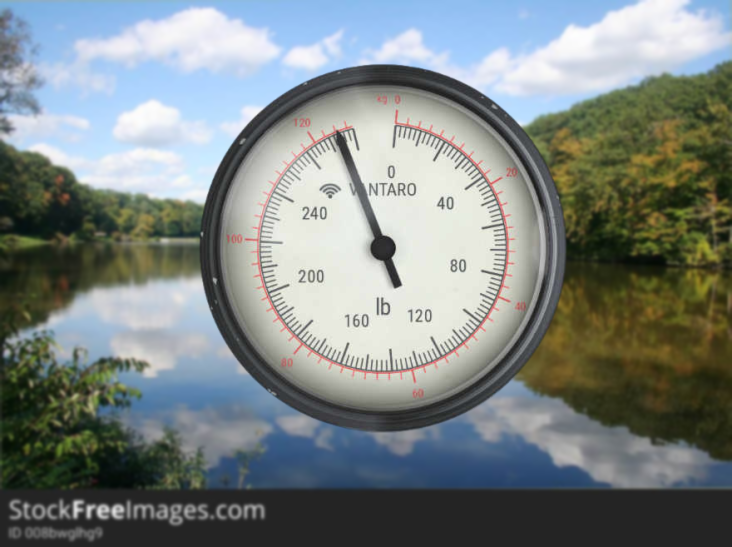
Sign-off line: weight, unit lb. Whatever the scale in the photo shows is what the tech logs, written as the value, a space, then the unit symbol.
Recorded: 274 lb
